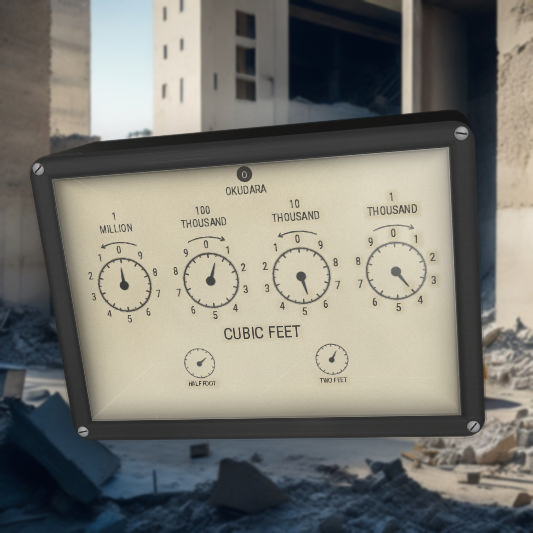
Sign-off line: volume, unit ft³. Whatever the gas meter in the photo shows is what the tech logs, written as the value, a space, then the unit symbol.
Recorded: 5400 ft³
